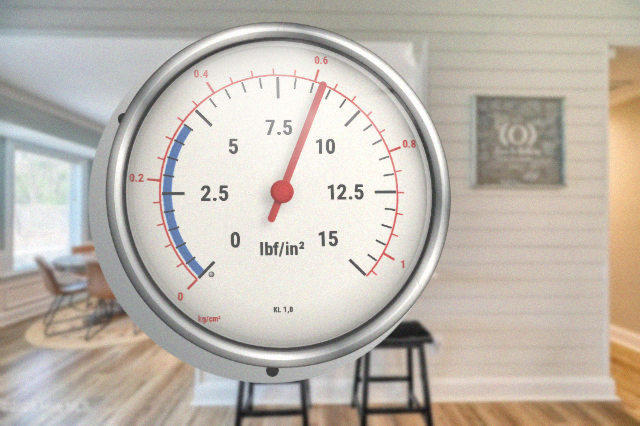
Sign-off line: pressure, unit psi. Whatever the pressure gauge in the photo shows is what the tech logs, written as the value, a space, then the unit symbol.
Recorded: 8.75 psi
